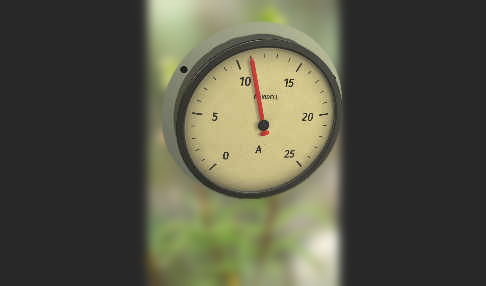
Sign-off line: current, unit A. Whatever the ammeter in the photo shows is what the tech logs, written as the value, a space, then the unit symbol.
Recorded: 11 A
